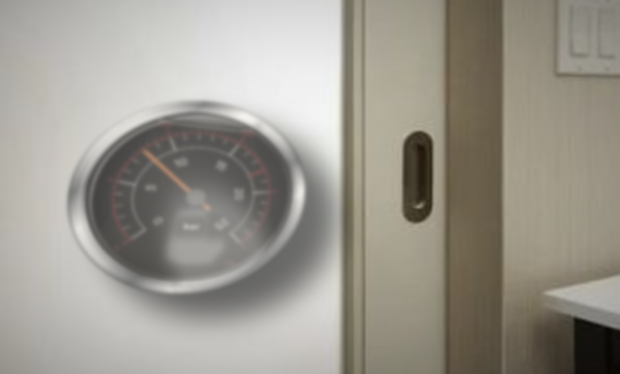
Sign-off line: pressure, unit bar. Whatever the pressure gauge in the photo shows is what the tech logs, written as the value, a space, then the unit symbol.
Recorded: 8 bar
